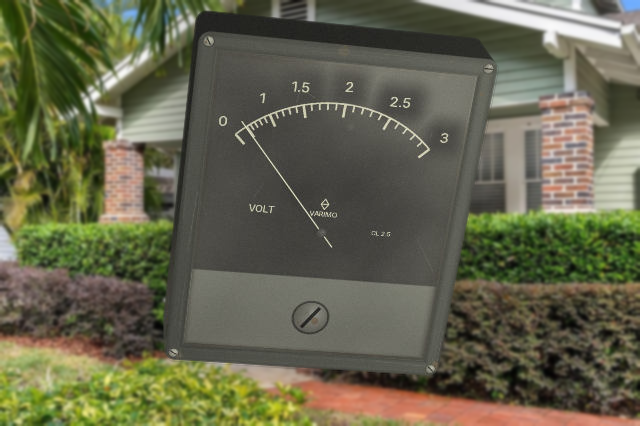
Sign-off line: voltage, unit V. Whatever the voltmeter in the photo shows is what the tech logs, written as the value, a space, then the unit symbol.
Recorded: 0.5 V
